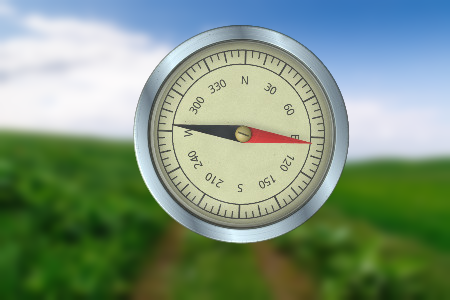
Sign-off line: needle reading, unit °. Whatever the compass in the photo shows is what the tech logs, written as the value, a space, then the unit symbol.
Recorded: 95 °
